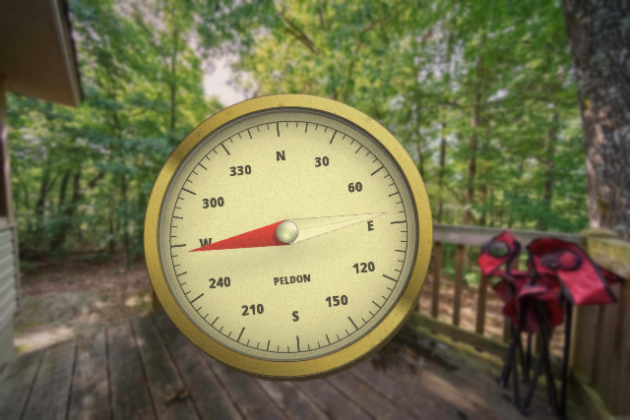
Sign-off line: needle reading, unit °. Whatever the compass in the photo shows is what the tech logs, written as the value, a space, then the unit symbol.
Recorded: 265 °
